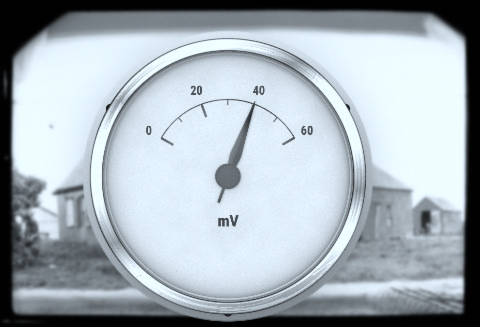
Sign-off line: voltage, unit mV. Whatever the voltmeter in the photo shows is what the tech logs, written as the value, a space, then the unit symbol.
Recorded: 40 mV
